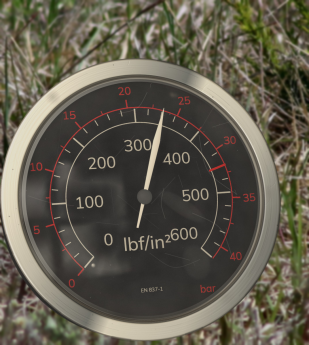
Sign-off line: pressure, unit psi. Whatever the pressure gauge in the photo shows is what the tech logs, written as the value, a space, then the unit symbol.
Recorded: 340 psi
